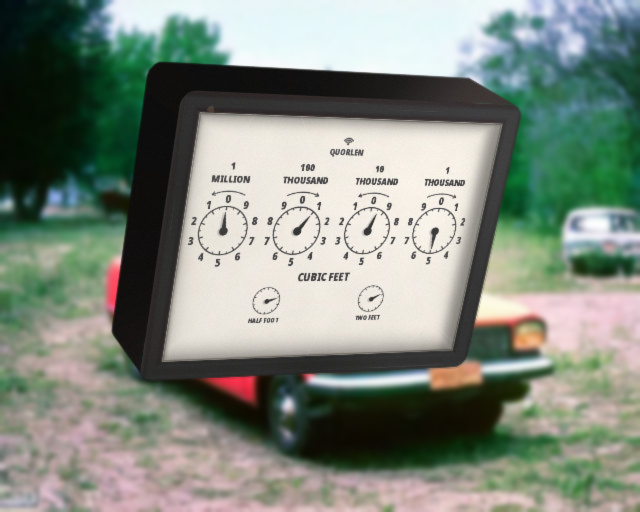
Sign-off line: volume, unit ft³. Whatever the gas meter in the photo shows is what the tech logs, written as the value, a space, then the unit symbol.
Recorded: 9500 ft³
